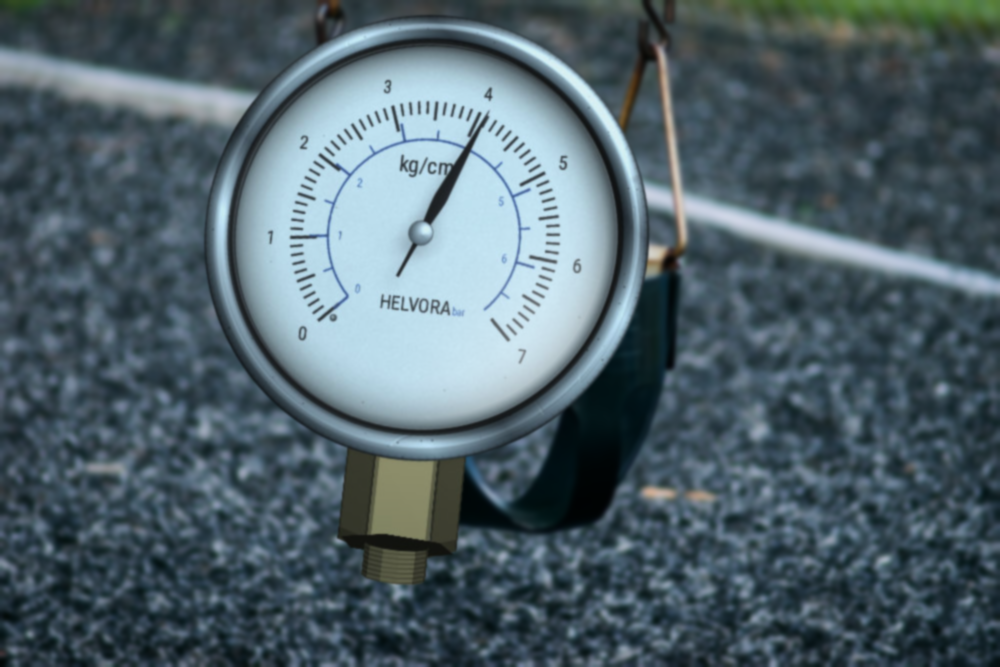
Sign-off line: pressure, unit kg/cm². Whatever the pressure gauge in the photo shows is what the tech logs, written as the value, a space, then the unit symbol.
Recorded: 4.1 kg/cm²
